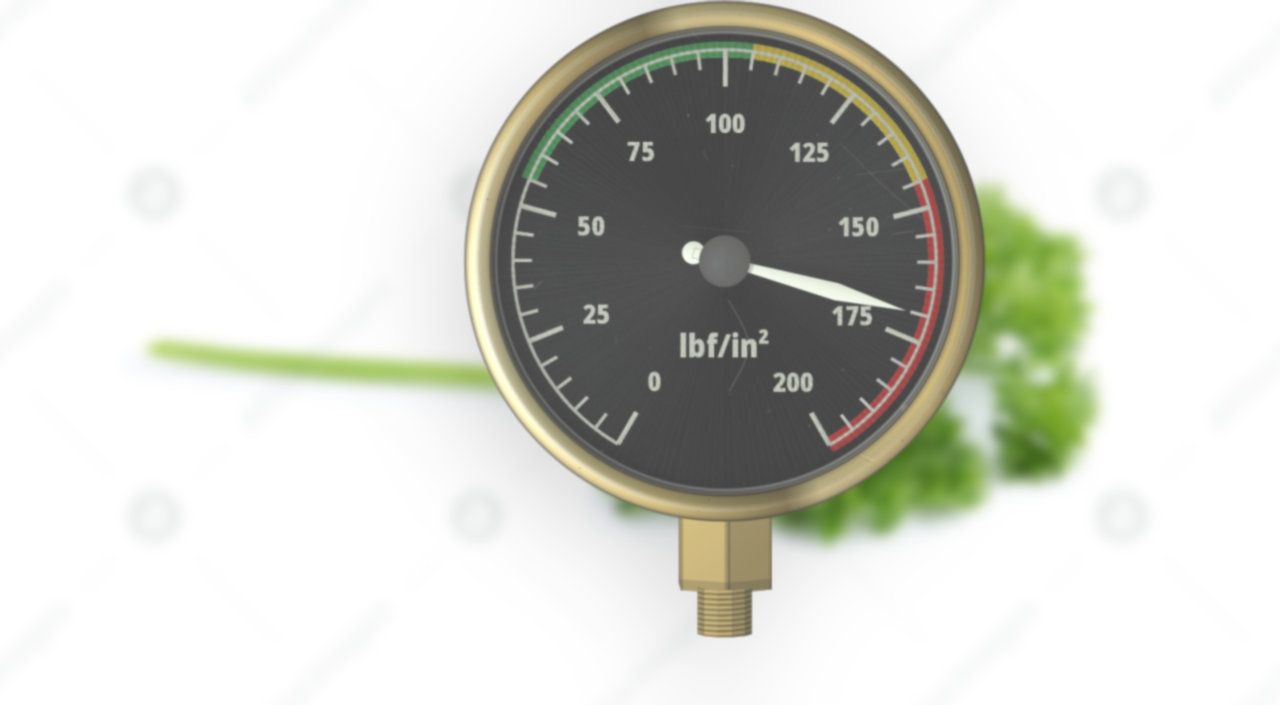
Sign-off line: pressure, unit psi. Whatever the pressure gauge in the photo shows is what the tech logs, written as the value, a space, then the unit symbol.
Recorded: 170 psi
